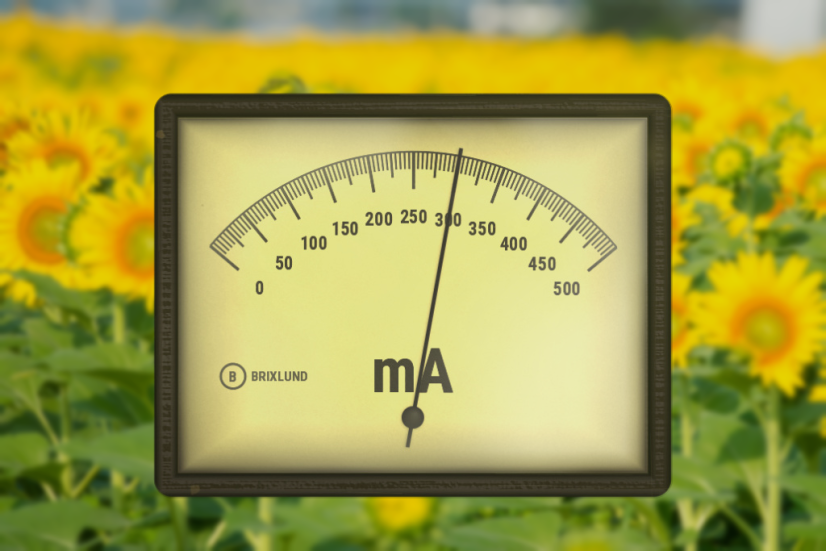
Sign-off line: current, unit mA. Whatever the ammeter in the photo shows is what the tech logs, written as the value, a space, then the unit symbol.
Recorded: 300 mA
